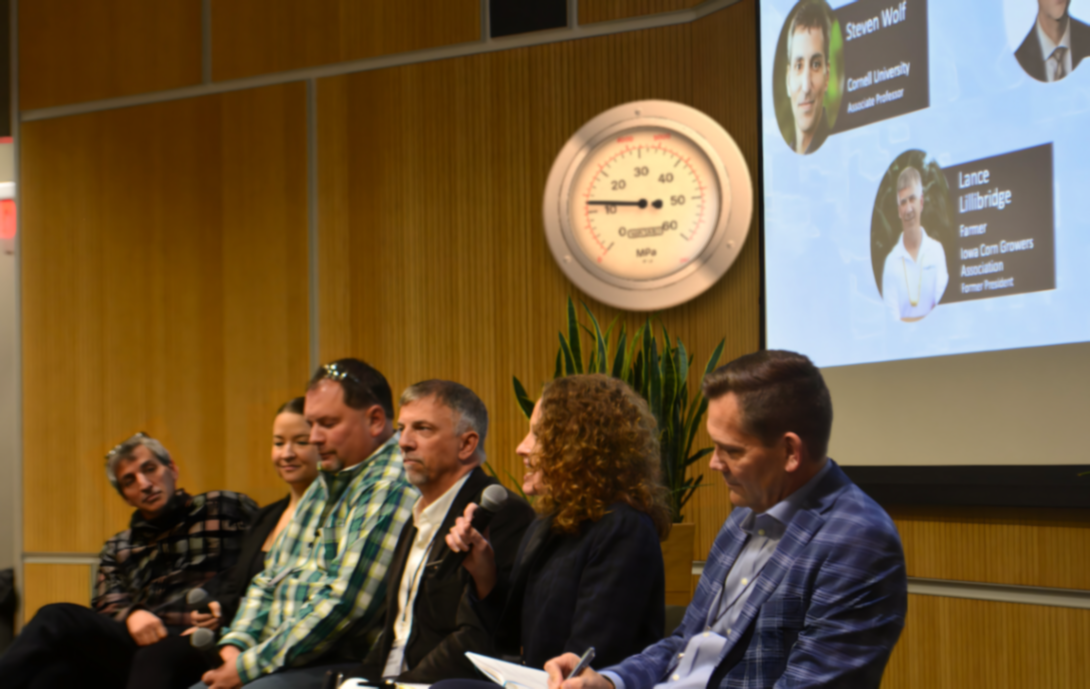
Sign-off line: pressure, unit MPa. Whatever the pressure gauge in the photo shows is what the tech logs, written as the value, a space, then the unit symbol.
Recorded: 12 MPa
